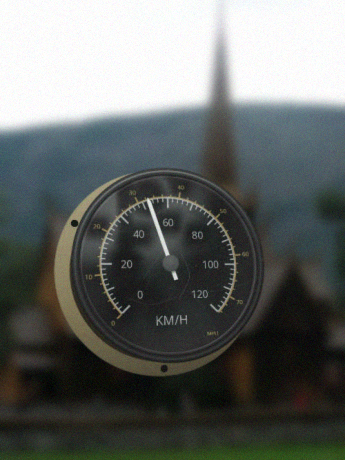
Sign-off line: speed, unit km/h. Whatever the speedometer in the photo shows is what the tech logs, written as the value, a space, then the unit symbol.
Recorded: 52 km/h
